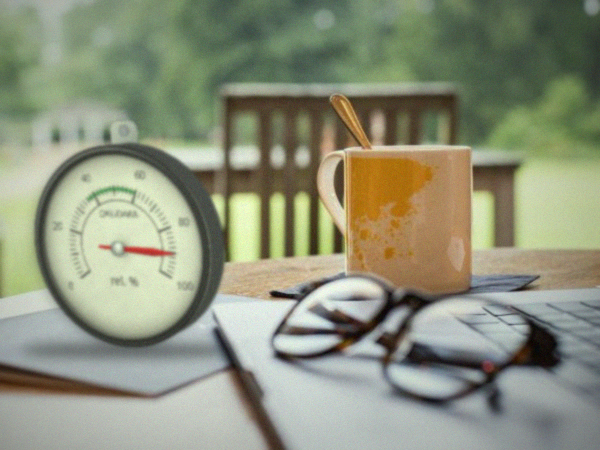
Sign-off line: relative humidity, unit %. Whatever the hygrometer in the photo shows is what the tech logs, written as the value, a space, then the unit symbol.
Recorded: 90 %
